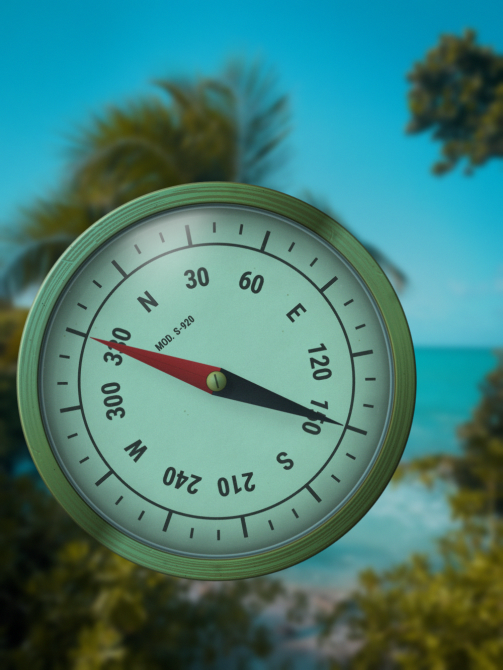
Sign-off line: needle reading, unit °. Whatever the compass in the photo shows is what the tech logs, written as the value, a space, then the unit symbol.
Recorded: 330 °
